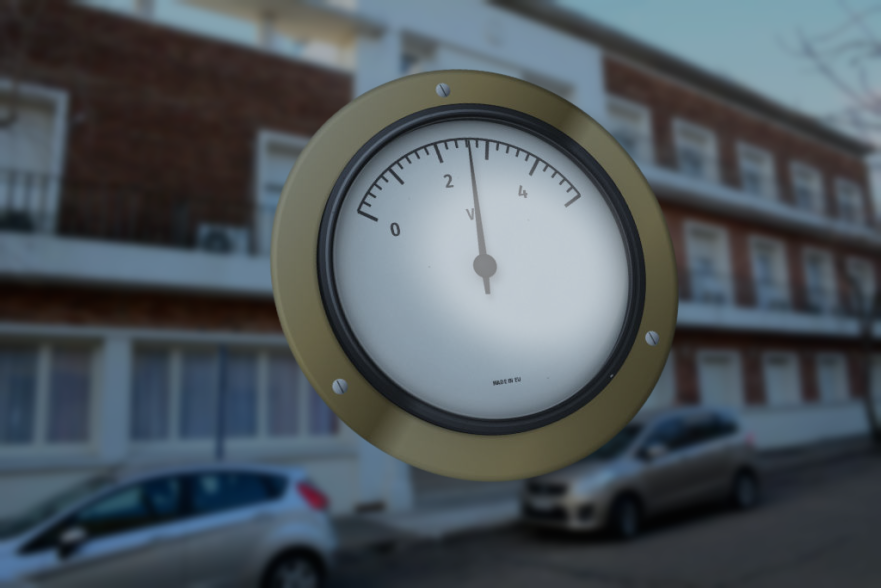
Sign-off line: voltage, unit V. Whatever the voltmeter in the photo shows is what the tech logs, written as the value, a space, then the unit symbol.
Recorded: 2.6 V
